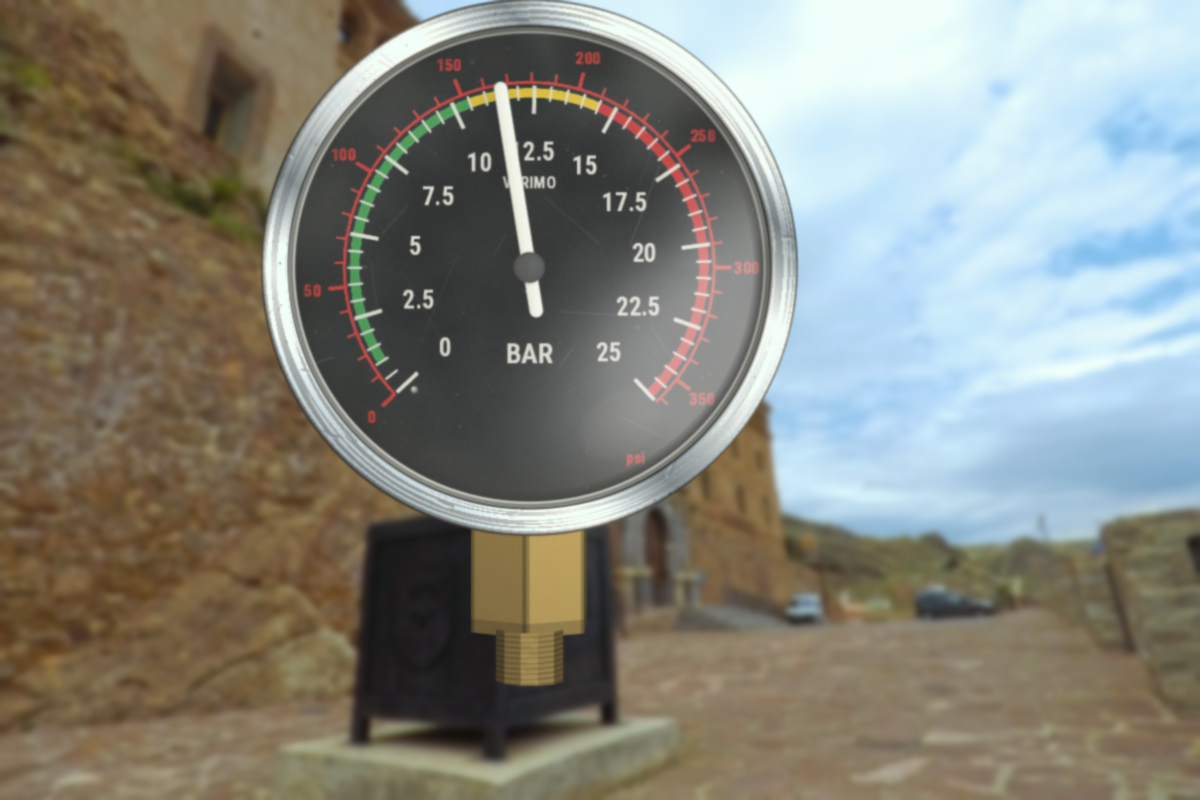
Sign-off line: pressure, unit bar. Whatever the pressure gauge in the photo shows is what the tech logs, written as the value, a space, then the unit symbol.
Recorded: 11.5 bar
